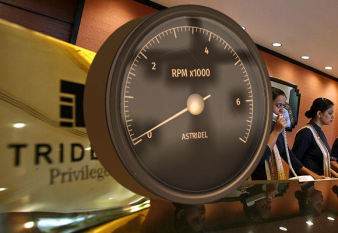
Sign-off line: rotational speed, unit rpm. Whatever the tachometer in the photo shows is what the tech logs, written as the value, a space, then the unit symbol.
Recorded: 100 rpm
